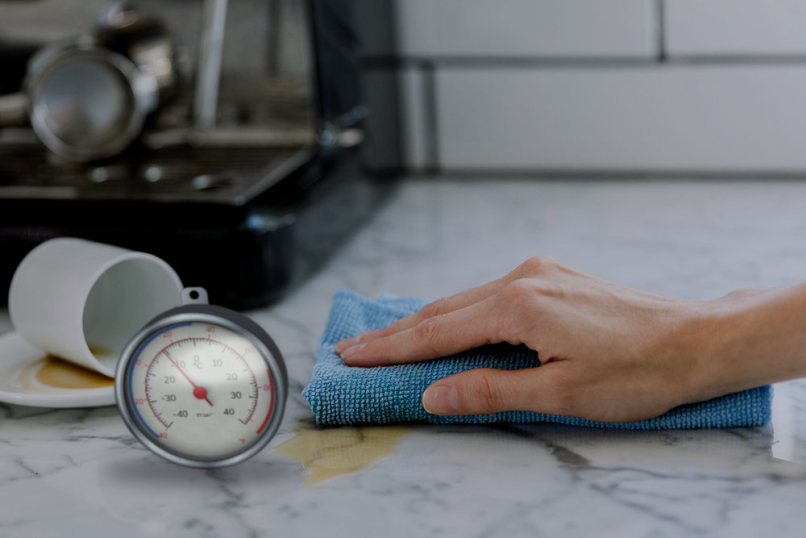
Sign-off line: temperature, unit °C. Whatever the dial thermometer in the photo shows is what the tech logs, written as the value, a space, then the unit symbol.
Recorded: -10 °C
